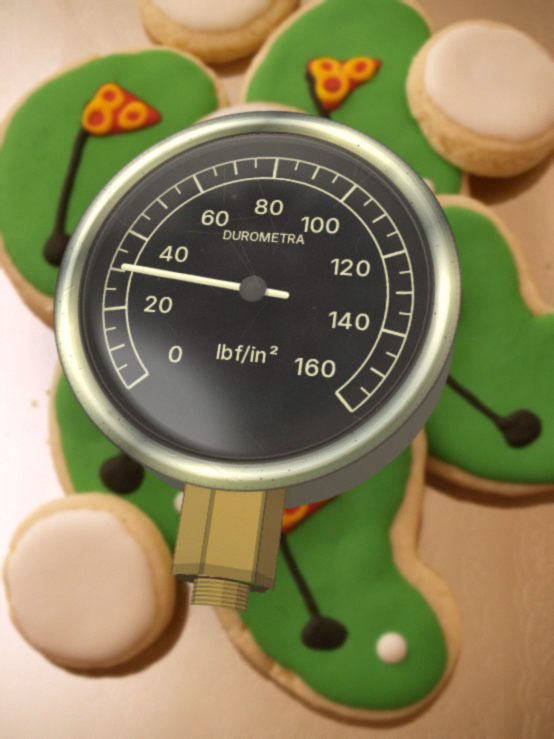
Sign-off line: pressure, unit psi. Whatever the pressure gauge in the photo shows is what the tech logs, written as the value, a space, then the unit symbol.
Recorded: 30 psi
